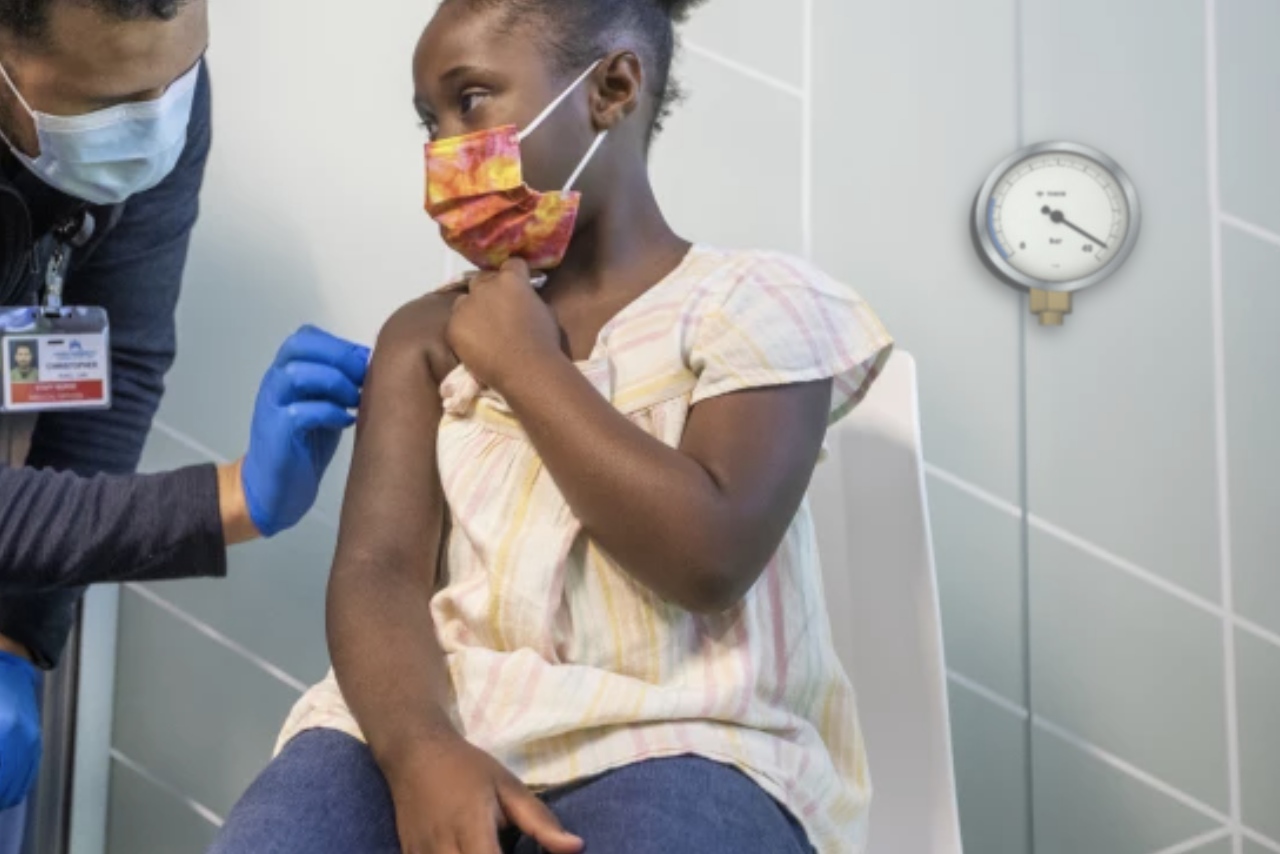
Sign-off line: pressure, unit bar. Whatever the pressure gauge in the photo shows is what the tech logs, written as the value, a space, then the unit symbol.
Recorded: 38 bar
